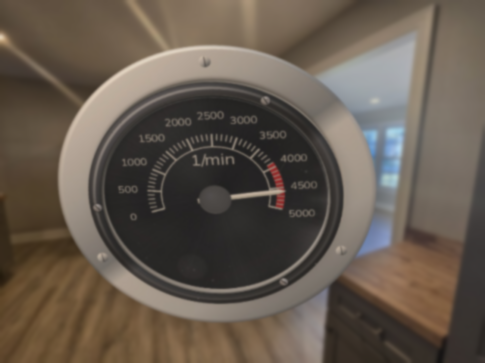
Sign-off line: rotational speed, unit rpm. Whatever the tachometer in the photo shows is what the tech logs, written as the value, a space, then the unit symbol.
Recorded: 4500 rpm
